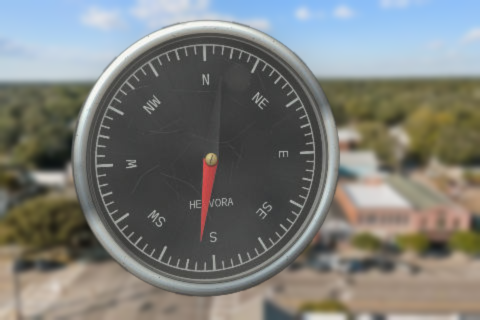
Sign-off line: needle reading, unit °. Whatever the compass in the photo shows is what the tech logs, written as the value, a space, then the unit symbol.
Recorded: 190 °
